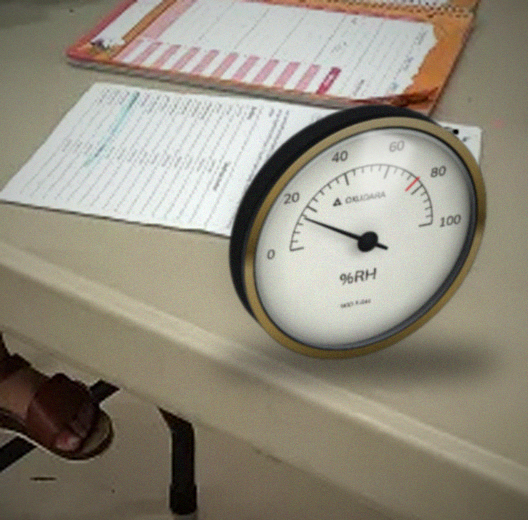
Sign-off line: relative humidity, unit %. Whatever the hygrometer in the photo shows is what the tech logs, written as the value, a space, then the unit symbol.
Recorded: 16 %
